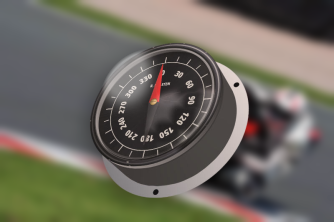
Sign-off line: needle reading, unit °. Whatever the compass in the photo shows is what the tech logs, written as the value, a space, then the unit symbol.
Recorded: 0 °
